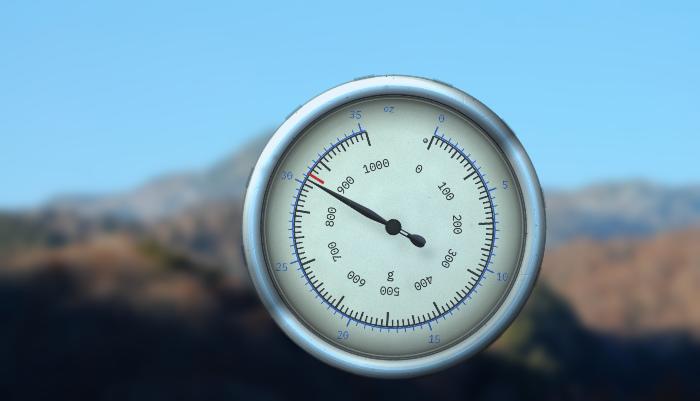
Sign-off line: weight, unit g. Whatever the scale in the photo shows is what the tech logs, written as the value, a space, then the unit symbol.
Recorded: 860 g
